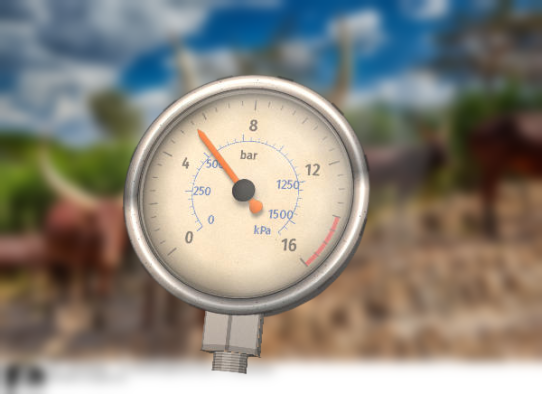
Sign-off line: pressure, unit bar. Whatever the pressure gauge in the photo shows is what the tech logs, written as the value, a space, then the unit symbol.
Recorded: 5.5 bar
